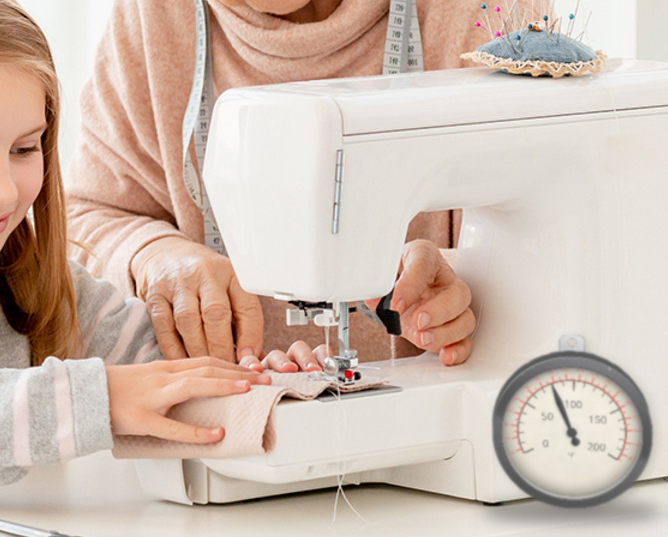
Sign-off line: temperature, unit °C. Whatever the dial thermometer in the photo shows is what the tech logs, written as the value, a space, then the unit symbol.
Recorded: 80 °C
